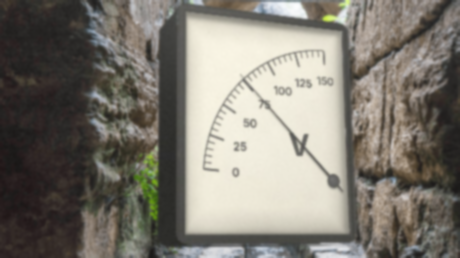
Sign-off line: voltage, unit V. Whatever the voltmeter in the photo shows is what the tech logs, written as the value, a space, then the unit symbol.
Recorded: 75 V
